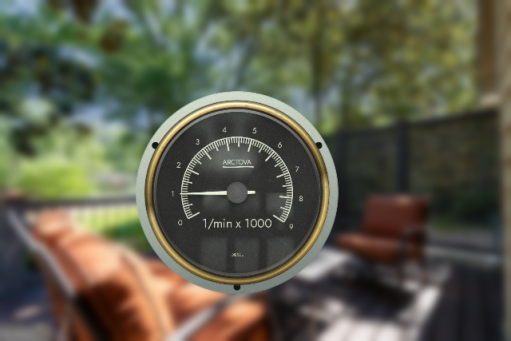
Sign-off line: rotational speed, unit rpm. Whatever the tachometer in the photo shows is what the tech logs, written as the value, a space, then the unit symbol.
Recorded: 1000 rpm
